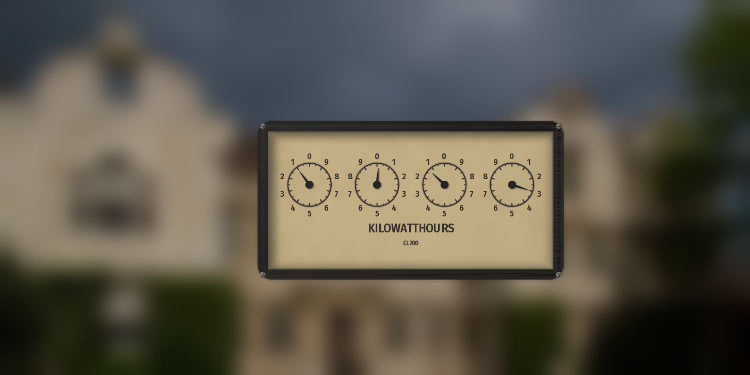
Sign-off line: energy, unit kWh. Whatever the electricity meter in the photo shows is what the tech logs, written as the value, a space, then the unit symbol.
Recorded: 1013 kWh
